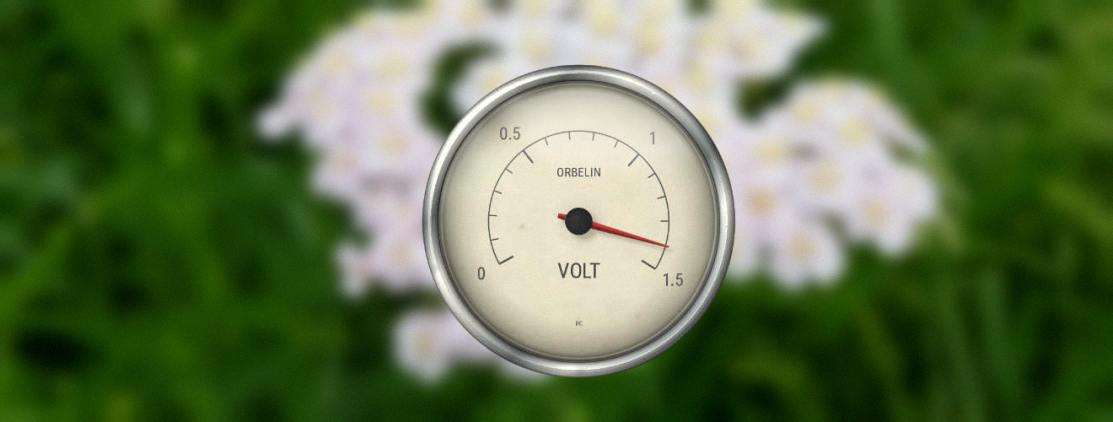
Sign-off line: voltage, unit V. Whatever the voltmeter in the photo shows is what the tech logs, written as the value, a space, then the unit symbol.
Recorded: 1.4 V
